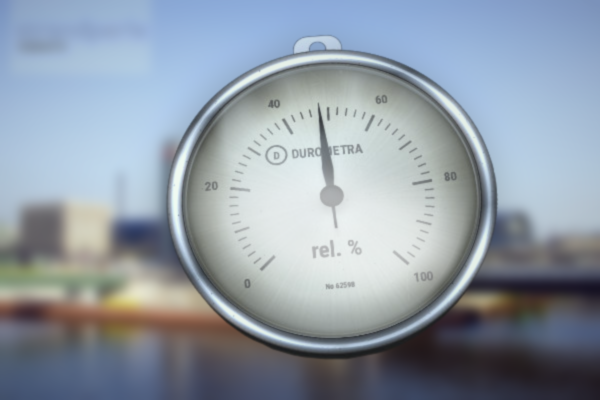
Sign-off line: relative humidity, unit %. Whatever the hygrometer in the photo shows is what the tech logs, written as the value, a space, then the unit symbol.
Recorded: 48 %
